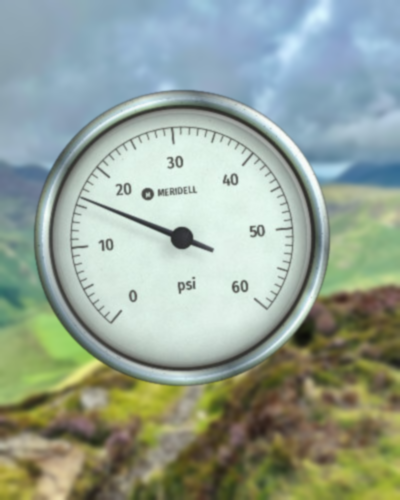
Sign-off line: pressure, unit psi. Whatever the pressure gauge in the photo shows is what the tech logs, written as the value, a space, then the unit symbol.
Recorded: 16 psi
